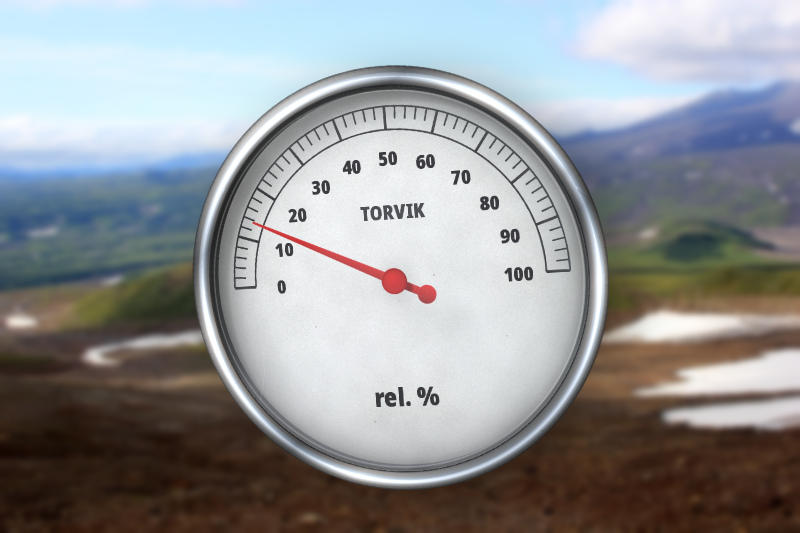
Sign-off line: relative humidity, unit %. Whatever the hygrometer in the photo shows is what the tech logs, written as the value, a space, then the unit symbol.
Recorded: 14 %
